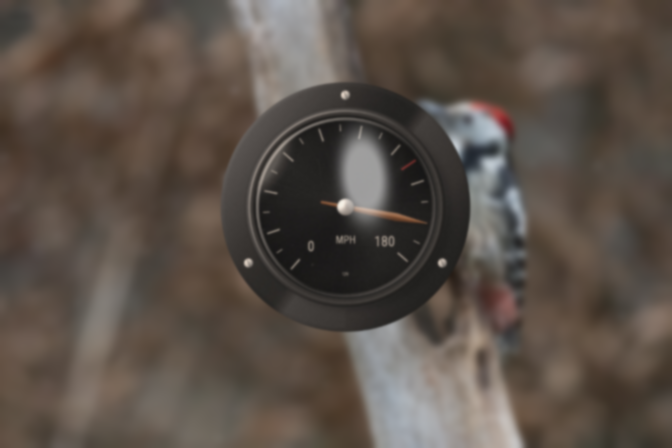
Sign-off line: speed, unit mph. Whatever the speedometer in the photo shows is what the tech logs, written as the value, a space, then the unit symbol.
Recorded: 160 mph
